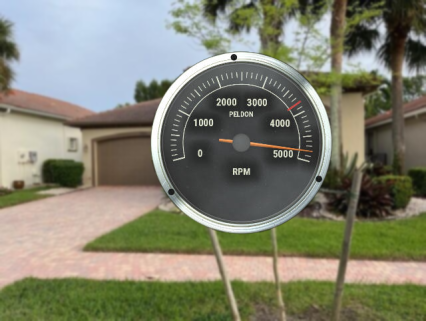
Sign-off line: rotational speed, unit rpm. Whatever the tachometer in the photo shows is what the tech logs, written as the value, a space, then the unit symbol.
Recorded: 4800 rpm
